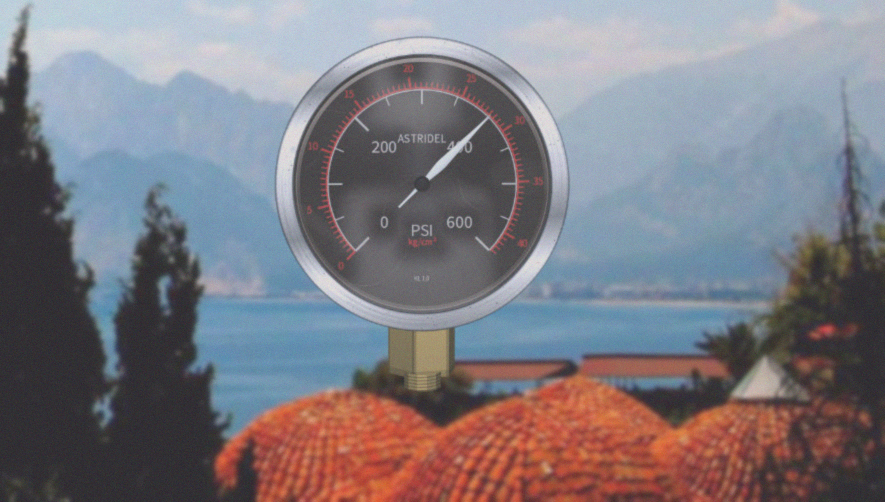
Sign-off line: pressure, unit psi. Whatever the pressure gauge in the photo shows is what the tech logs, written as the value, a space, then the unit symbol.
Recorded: 400 psi
